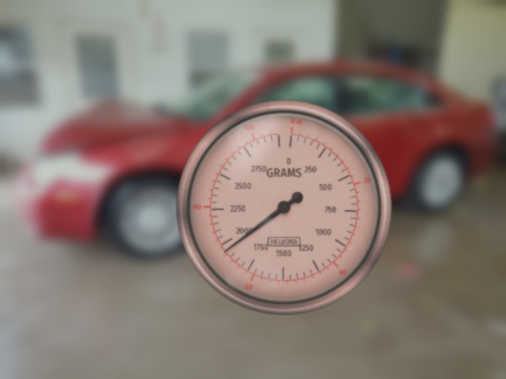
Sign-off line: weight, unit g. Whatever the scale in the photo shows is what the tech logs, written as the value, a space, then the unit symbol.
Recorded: 1950 g
